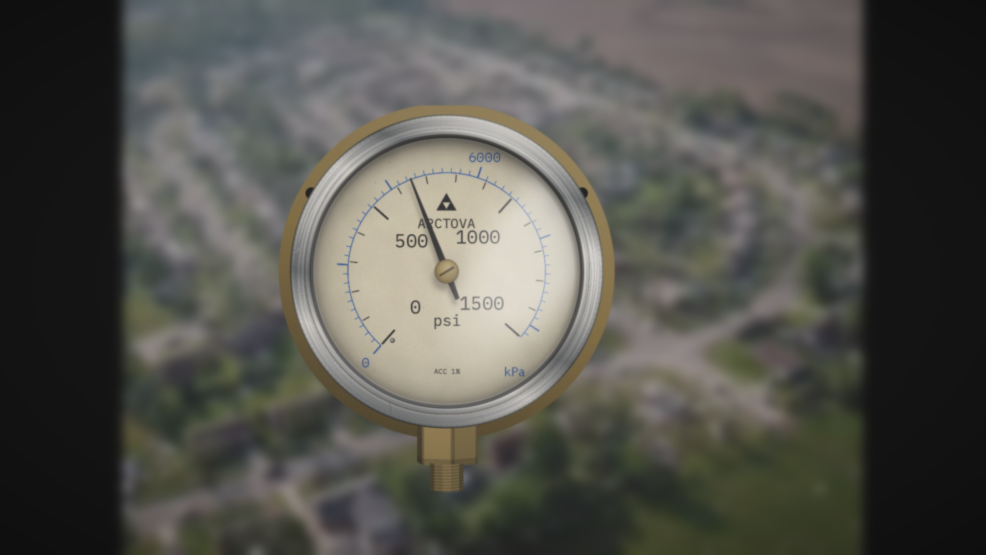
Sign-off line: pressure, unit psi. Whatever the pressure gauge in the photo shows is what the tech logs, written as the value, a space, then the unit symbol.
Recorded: 650 psi
